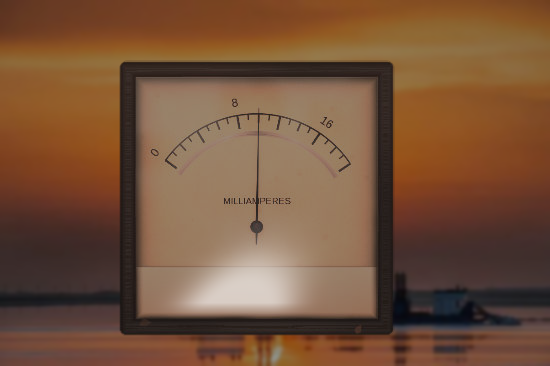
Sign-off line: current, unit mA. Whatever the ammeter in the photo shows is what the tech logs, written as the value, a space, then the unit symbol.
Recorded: 10 mA
